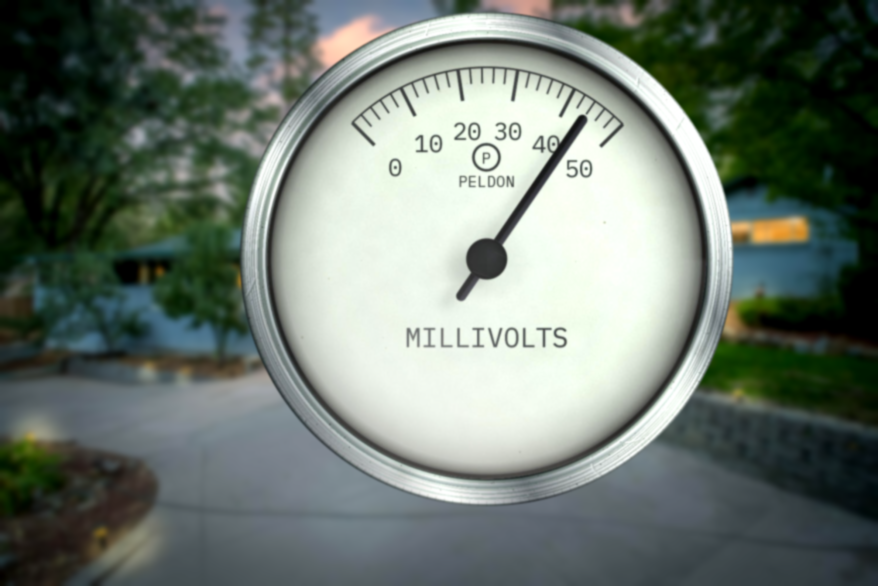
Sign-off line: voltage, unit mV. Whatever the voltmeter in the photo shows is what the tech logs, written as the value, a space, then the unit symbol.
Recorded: 44 mV
